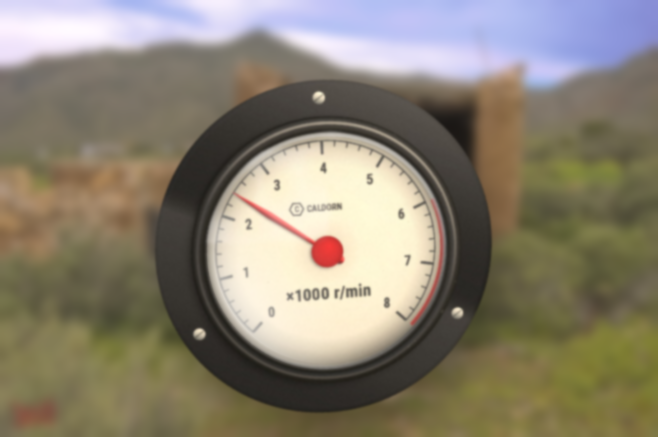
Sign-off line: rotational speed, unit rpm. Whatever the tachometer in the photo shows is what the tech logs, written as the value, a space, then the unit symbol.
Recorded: 2400 rpm
